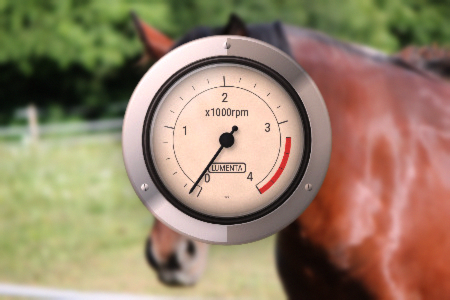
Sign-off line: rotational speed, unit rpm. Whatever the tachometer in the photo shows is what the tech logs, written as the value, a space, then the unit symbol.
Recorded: 100 rpm
